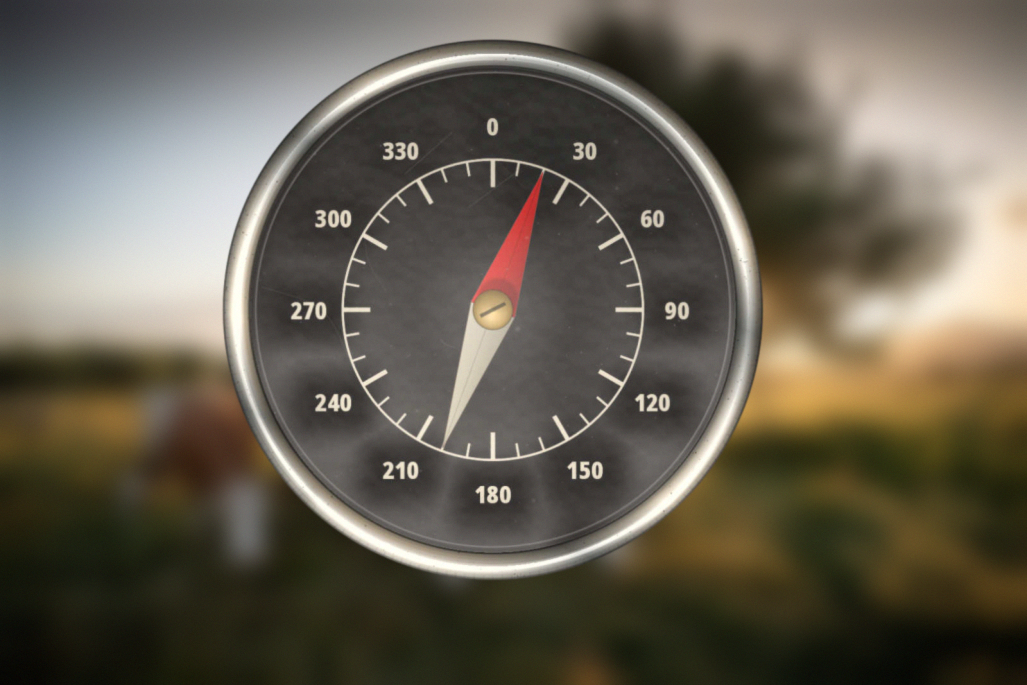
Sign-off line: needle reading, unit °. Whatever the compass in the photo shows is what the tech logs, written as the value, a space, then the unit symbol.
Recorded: 20 °
